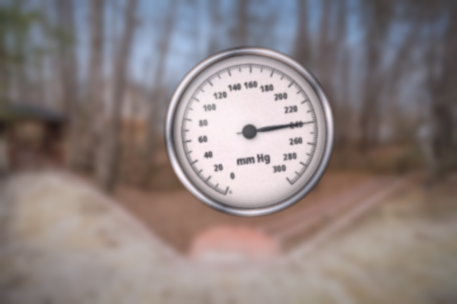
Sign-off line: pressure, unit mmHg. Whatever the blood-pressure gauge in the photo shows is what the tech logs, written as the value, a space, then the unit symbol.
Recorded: 240 mmHg
